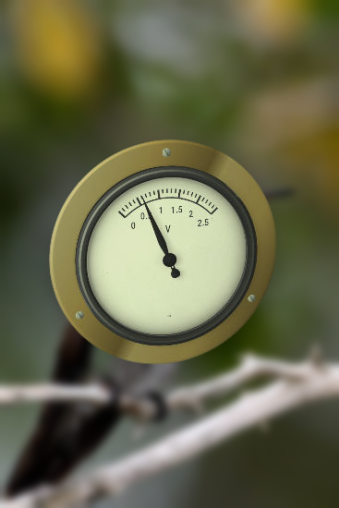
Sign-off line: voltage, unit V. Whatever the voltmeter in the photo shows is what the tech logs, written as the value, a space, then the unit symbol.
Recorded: 0.6 V
